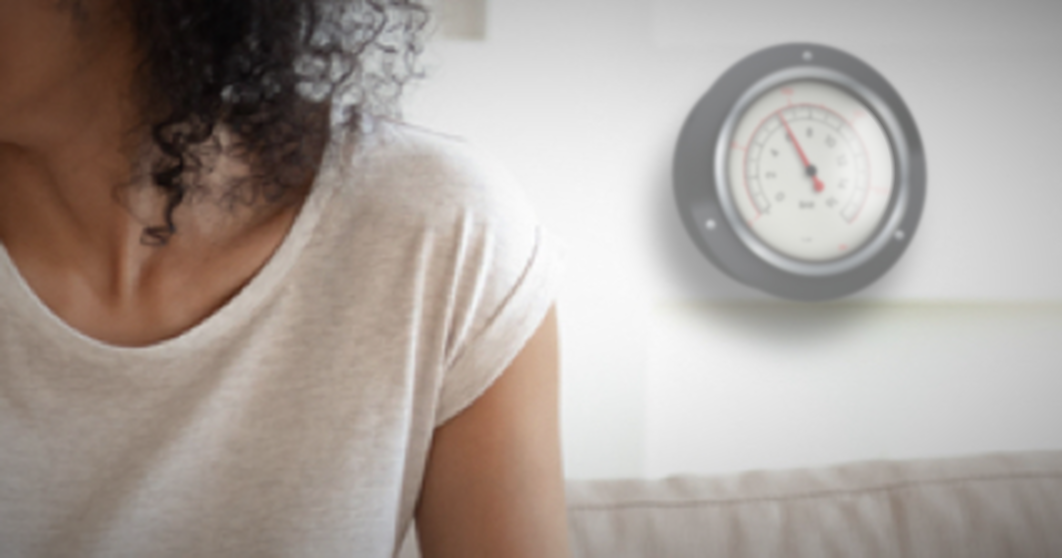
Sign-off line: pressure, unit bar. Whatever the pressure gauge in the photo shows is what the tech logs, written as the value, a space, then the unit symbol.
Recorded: 6 bar
